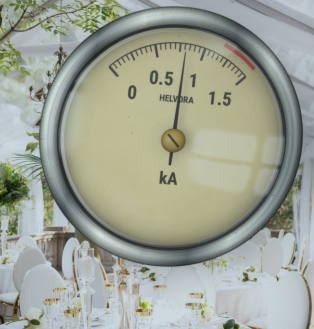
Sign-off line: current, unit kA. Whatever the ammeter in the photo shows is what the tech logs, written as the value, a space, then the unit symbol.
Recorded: 0.8 kA
